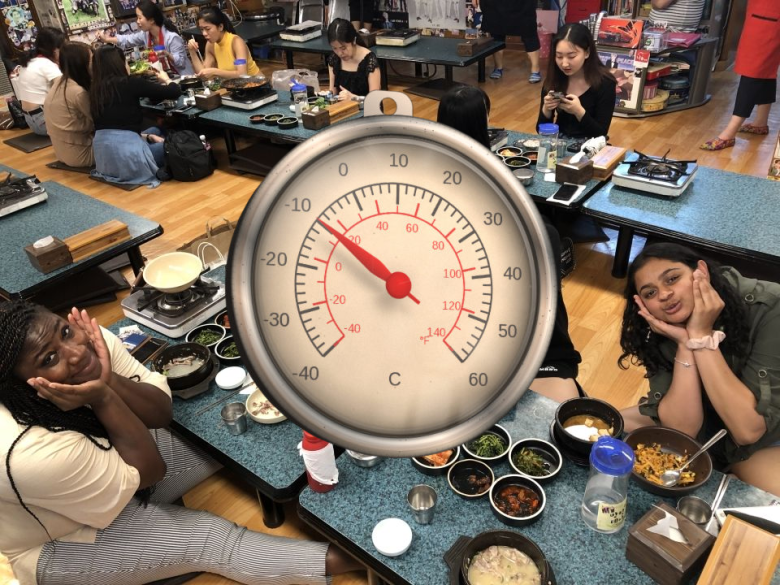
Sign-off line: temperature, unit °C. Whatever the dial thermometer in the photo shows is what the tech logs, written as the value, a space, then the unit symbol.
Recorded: -10 °C
